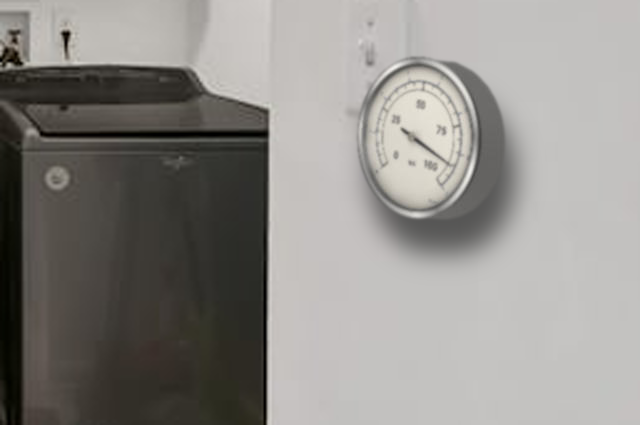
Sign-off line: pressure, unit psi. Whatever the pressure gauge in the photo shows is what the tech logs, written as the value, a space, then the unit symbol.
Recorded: 90 psi
